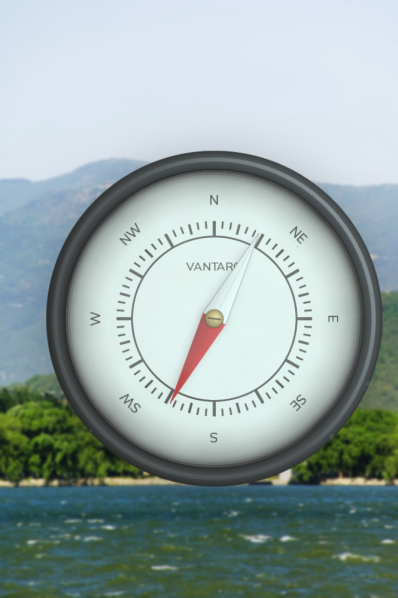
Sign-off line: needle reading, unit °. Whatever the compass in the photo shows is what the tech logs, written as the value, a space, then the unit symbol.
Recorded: 207.5 °
